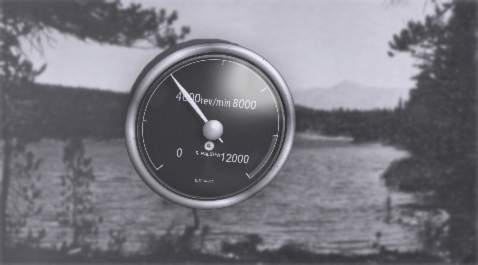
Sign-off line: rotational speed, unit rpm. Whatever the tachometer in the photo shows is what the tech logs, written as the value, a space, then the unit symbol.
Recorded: 4000 rpm
